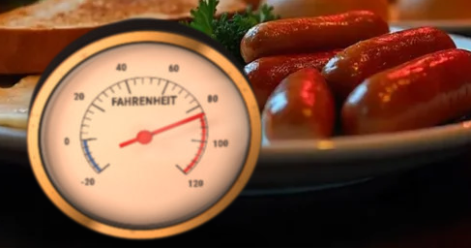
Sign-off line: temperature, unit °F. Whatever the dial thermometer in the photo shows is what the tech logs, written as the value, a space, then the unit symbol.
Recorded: 84 °F
